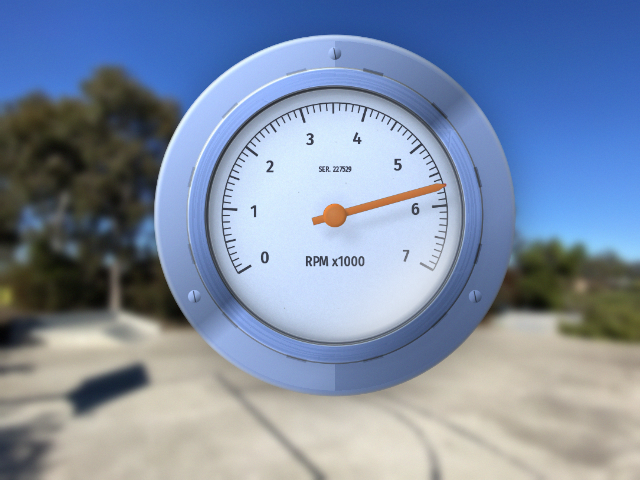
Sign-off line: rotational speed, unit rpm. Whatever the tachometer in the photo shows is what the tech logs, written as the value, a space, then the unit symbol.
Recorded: 5700 rpm
